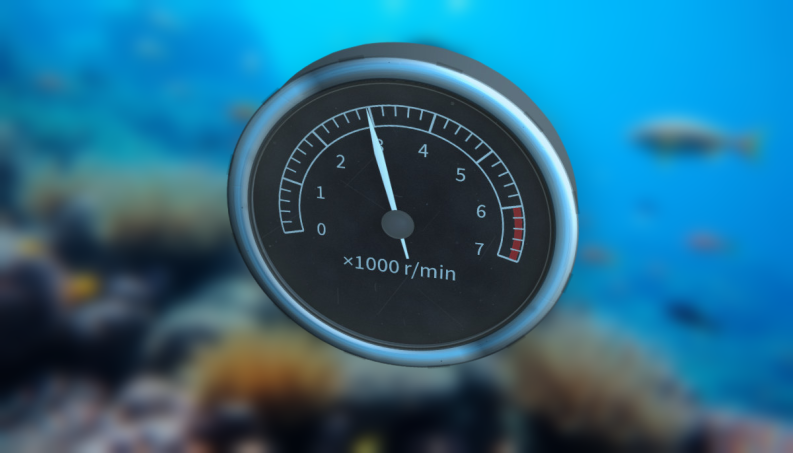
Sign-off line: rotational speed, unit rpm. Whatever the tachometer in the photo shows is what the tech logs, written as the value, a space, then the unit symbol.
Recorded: 3000 rpm
